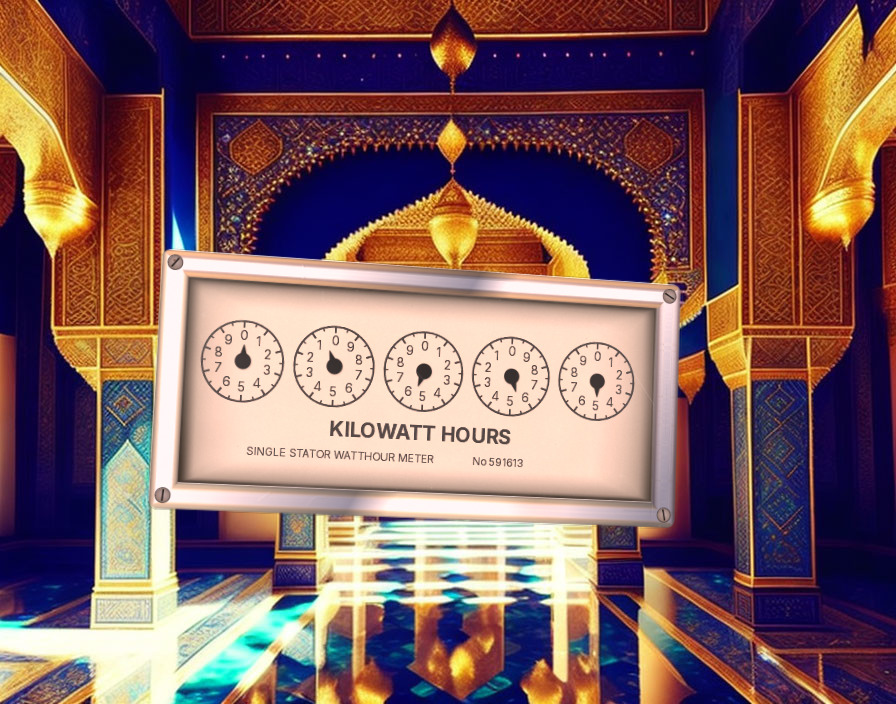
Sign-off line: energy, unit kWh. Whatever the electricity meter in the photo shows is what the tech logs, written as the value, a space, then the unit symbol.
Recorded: 555 kWh
